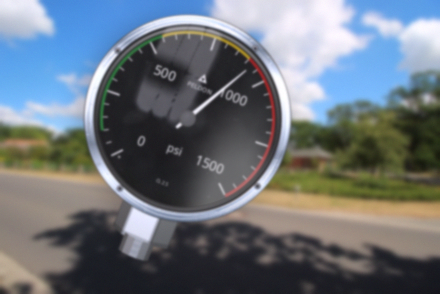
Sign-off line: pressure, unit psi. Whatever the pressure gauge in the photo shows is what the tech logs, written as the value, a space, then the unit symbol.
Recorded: 925 psi
